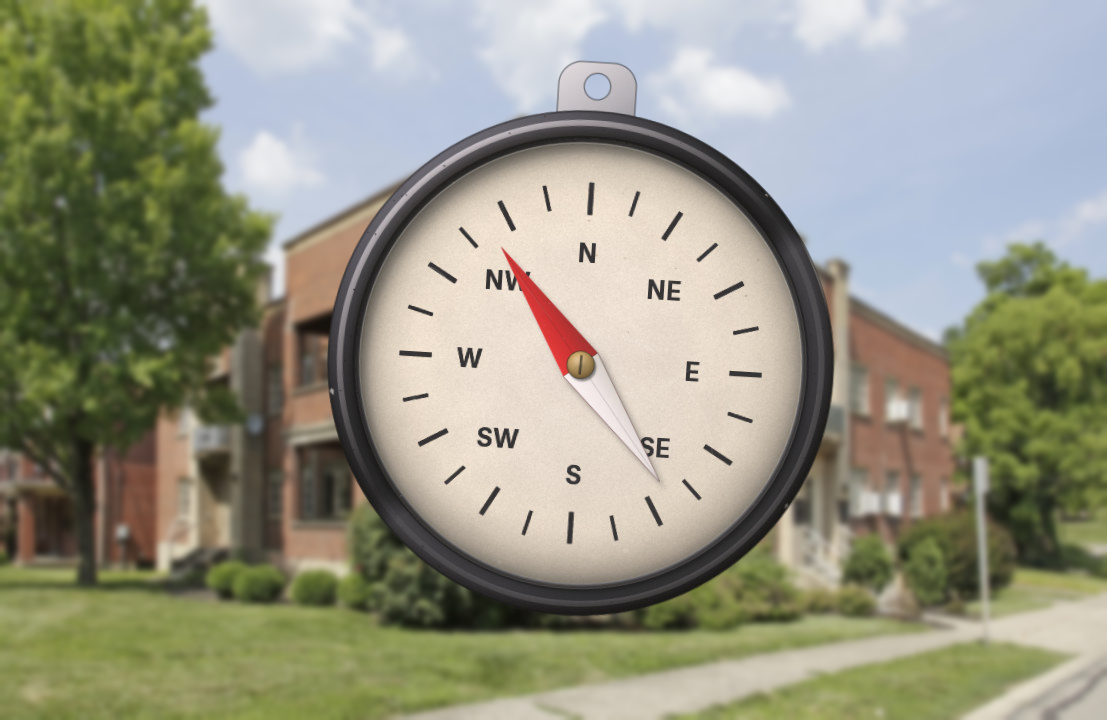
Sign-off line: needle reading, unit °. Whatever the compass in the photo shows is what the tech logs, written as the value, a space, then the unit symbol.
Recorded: 322.5 °
